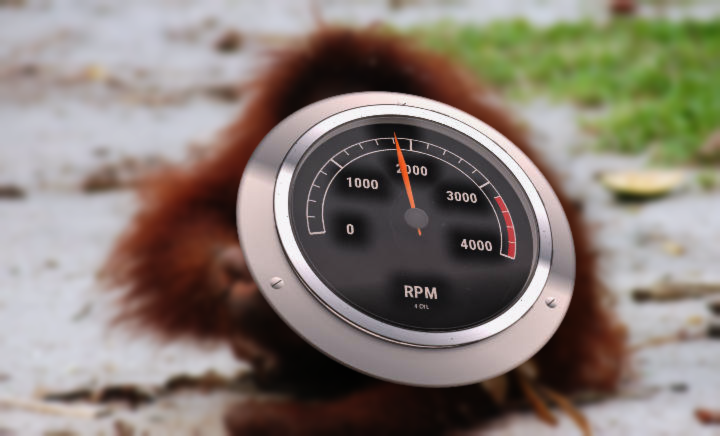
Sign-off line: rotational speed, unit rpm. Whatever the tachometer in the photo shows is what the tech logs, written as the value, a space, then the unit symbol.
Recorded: 1800 rpm
